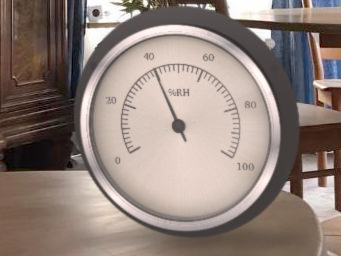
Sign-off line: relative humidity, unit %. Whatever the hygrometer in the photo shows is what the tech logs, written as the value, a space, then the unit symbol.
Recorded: 40 %
